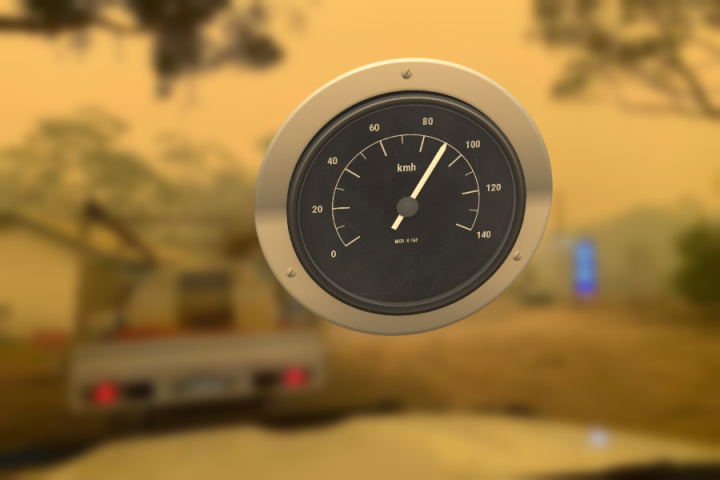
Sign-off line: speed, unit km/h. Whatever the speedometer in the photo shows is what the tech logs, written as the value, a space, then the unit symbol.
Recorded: 90 km/h
